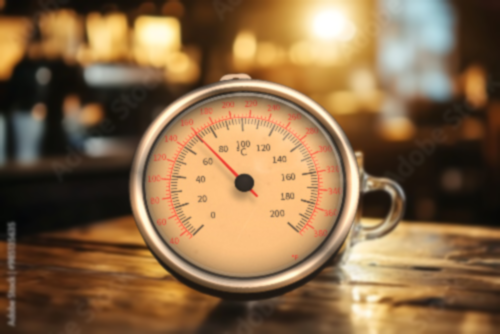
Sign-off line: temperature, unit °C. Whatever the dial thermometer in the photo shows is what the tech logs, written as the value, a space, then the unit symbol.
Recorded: 70 °C
